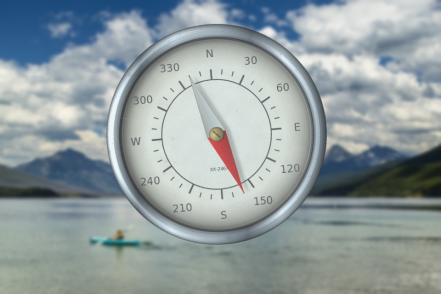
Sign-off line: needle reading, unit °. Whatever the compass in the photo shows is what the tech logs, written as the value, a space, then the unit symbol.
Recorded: 160 °
